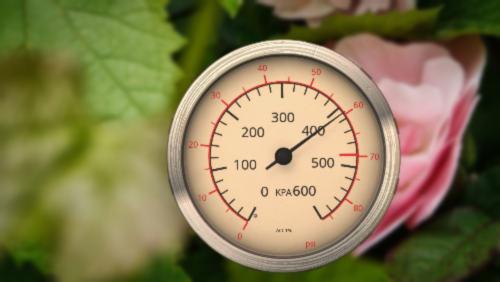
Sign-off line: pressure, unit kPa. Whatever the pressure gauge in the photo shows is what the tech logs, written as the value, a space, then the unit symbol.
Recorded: 410 kPa
